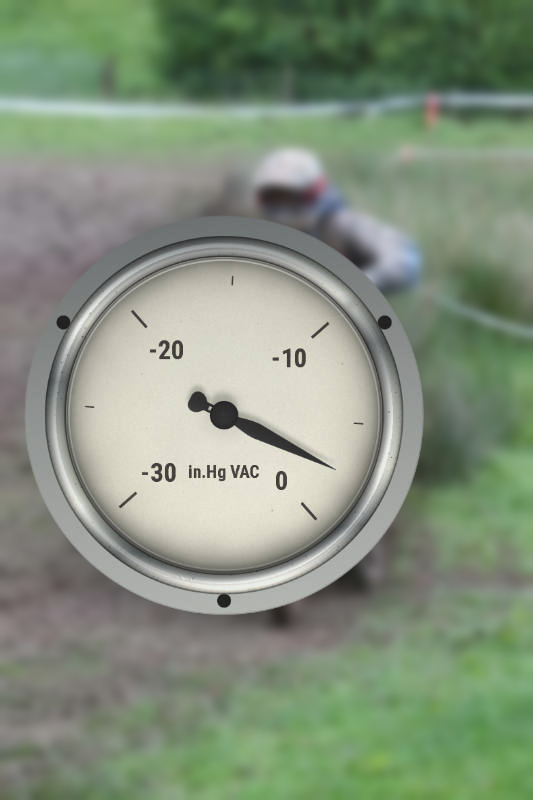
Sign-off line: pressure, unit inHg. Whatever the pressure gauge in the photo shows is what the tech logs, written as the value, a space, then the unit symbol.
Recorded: -2.5 inHg
